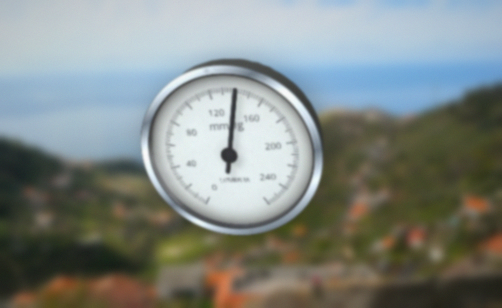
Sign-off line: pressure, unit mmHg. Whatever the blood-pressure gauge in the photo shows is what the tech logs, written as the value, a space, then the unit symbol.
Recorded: 140 mmHg
